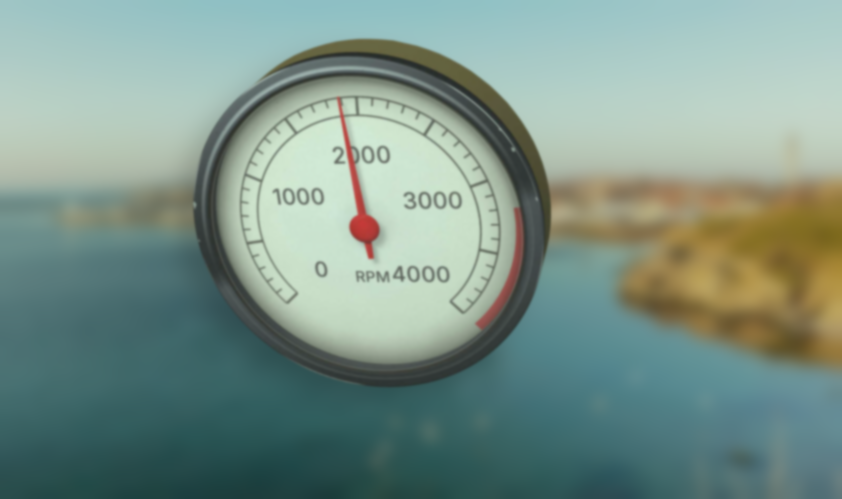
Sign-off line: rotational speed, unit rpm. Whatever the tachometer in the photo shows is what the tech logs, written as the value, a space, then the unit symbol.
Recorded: 1900 rpm
